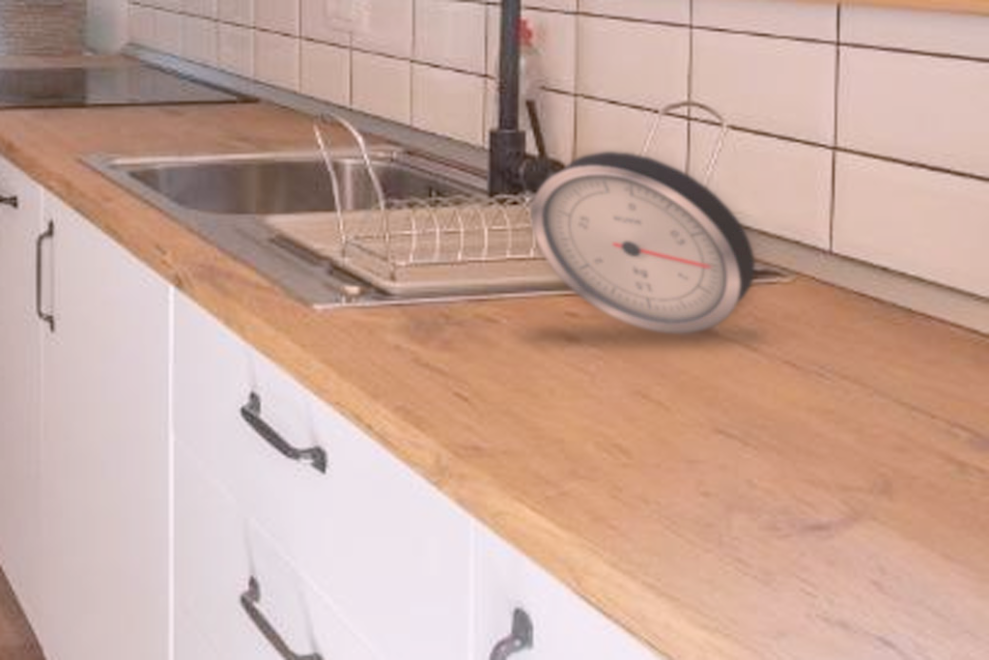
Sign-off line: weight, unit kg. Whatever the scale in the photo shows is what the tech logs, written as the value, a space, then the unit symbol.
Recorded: 0.75 kg
